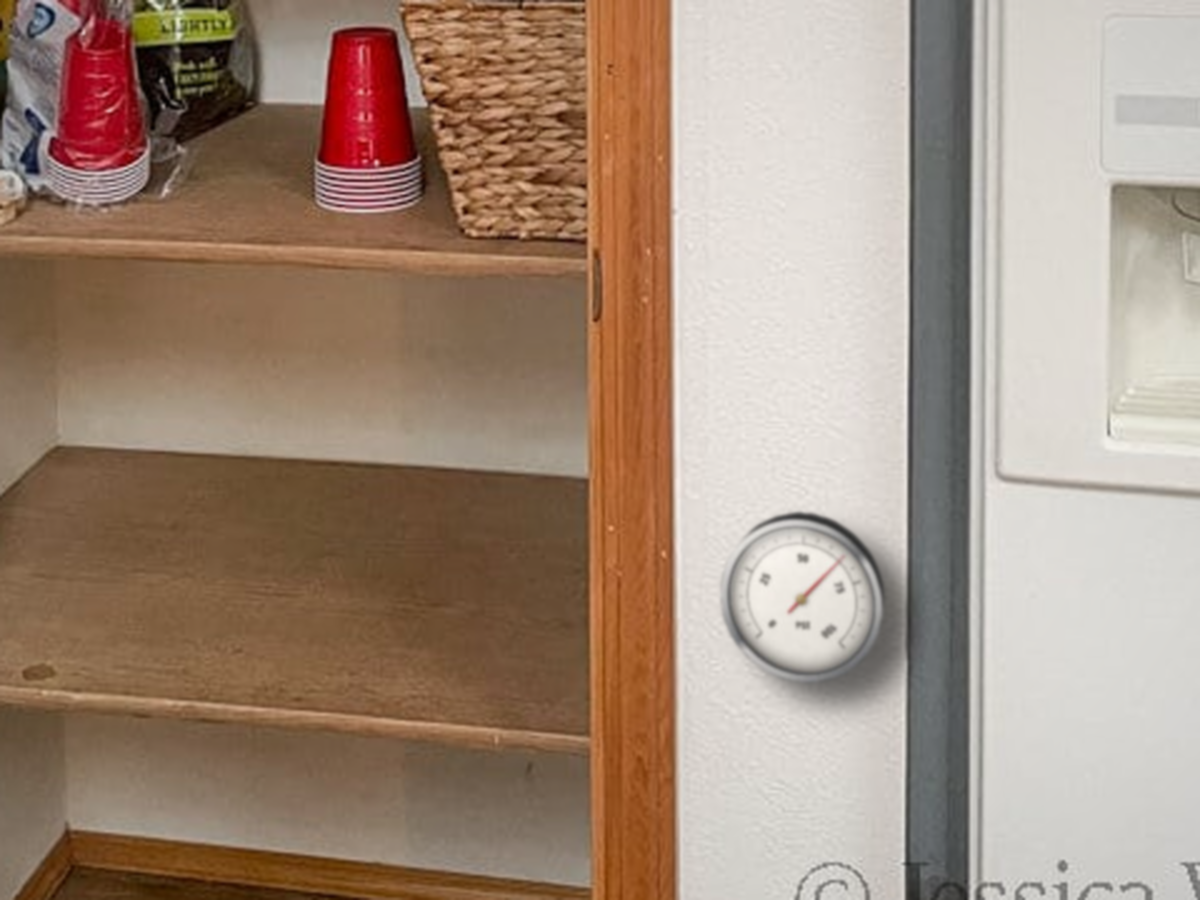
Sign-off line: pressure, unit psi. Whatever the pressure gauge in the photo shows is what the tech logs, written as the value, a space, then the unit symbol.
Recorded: 65 psi
